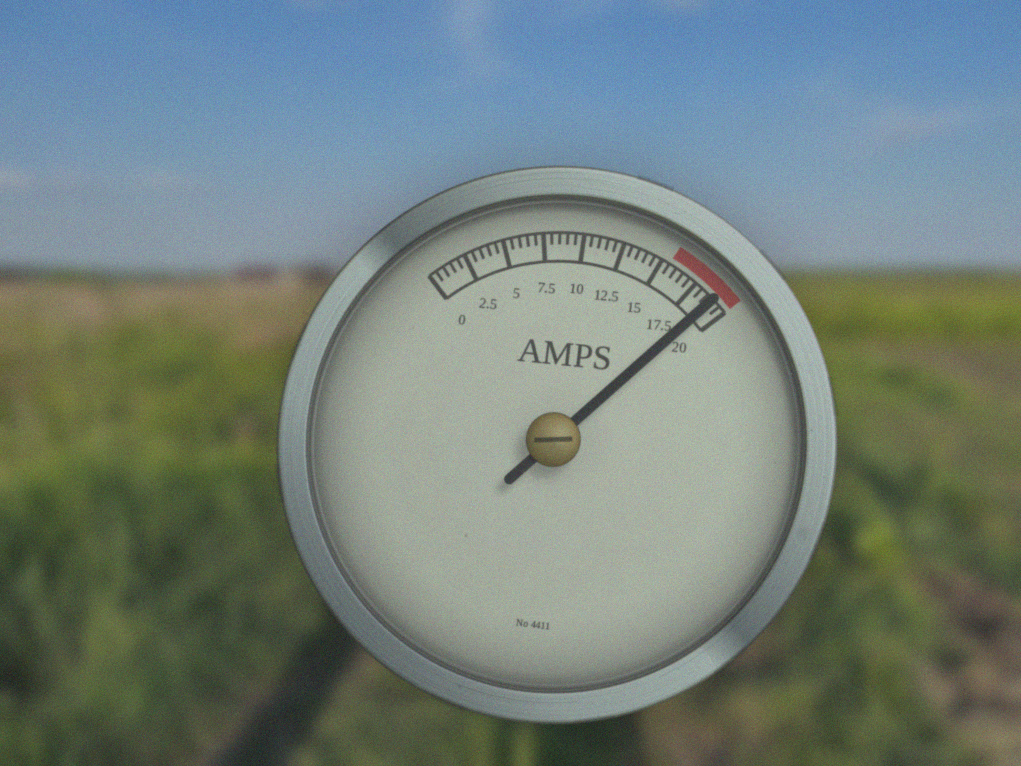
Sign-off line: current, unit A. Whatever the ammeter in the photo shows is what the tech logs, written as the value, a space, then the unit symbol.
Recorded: 19 A
